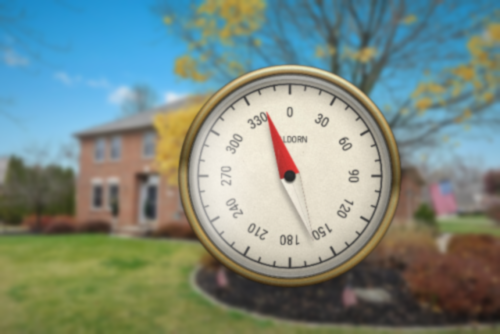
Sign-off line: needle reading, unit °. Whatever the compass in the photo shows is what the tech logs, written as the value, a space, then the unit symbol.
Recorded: 340 °
